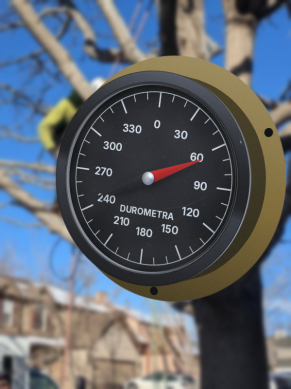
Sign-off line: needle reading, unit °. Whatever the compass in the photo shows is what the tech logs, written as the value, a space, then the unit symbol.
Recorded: 65 °
